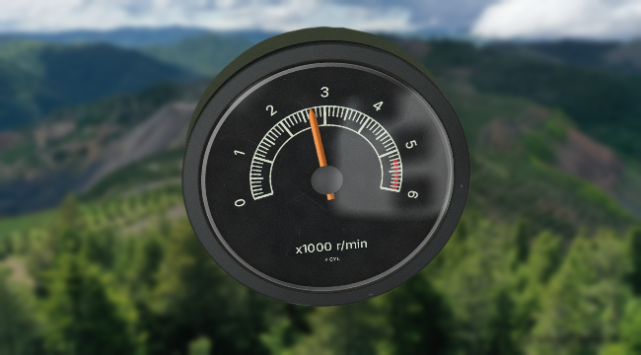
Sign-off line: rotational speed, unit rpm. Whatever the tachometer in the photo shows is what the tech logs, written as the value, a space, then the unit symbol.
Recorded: 2700 rpm
